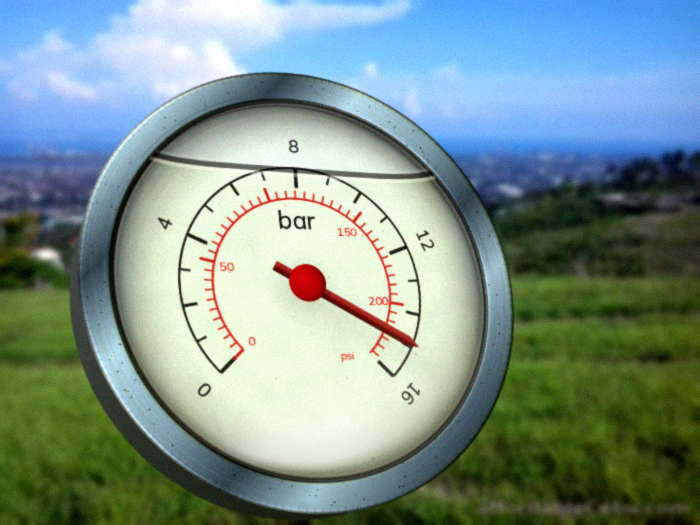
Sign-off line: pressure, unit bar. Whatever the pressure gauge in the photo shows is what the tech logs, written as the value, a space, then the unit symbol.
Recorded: 15 bar
